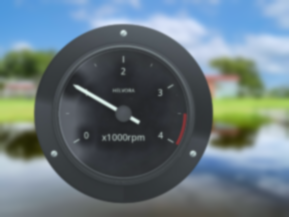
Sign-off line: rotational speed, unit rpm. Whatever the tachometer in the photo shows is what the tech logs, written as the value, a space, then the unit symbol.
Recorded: 1000 rpm
